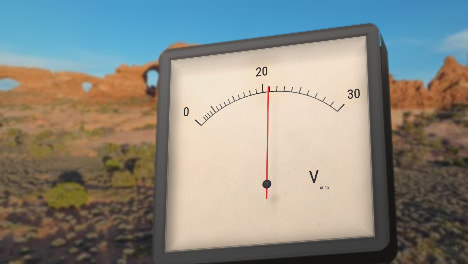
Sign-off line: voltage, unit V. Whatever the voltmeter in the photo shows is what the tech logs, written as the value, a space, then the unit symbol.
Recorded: 21 V
